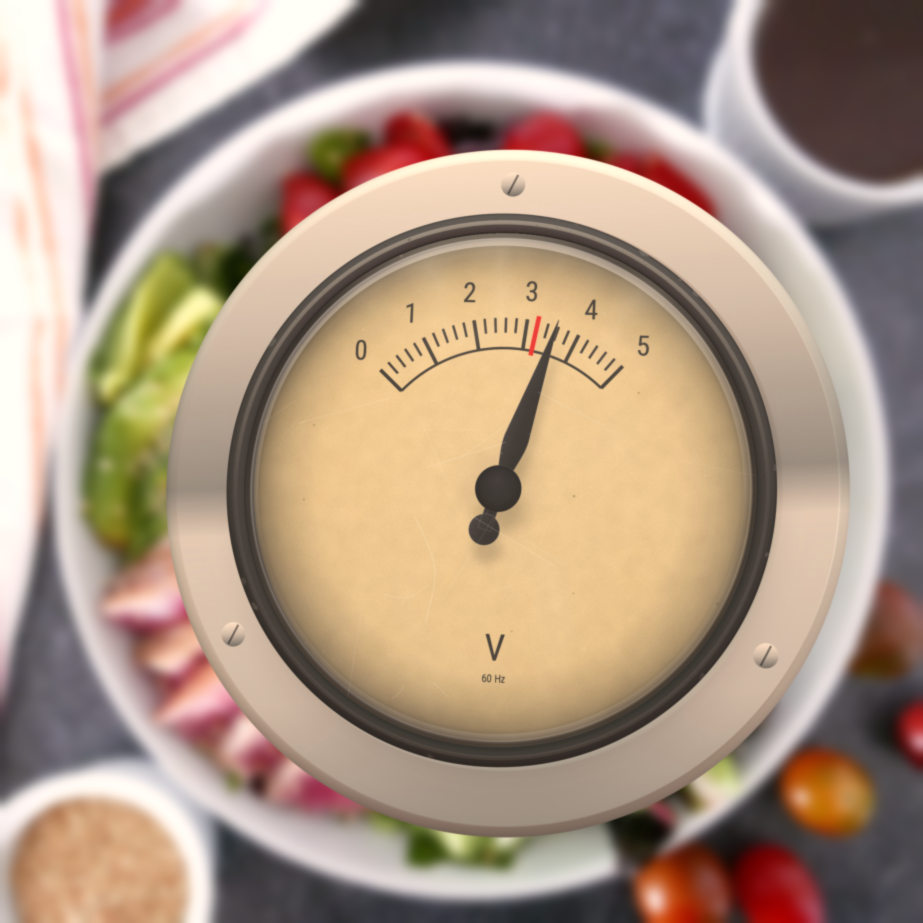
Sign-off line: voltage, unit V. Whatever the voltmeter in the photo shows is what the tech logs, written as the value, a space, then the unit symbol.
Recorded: 3.6 V
